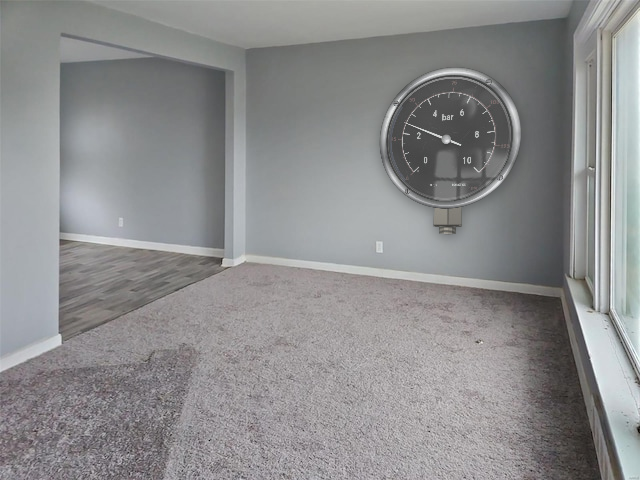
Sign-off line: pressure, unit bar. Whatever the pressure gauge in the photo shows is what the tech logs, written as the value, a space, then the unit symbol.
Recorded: 2.5 bar
